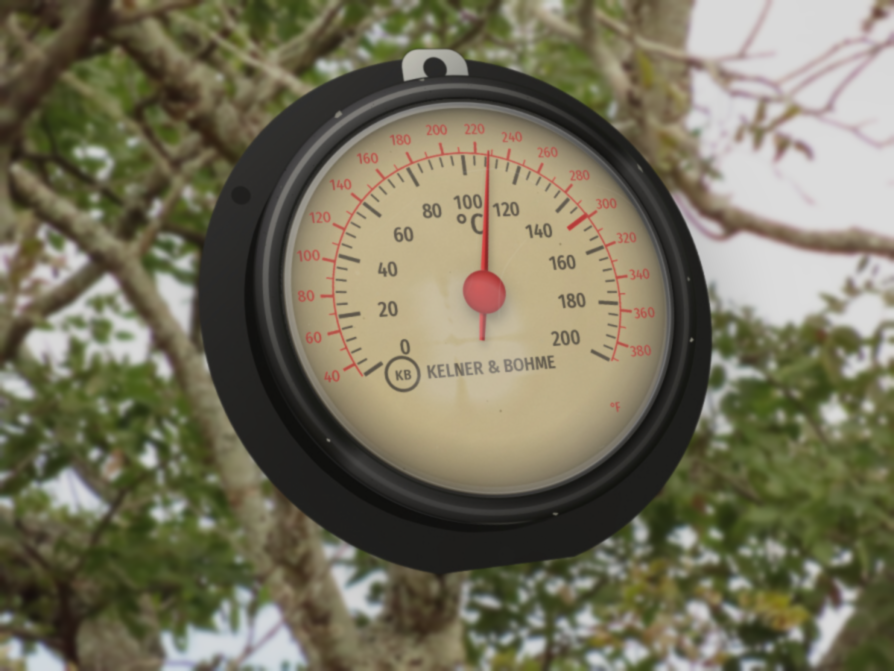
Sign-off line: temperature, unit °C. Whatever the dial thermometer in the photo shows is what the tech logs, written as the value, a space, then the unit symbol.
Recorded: 108 °C
